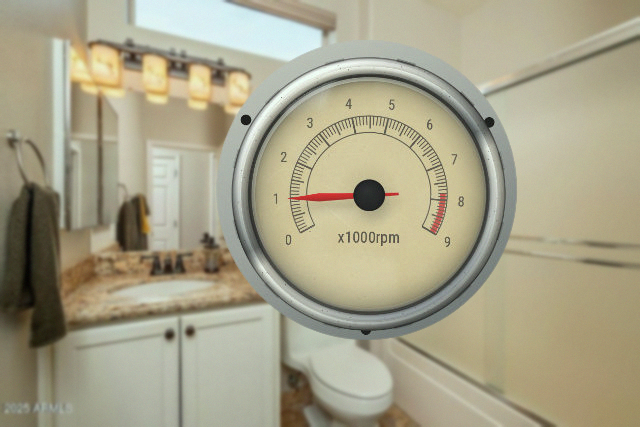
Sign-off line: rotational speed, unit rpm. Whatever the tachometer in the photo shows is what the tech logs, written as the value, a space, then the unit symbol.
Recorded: 1000 rpm
